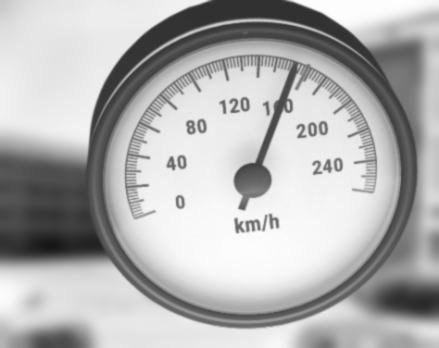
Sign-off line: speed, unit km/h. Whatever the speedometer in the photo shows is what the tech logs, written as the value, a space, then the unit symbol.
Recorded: 160 km/h
